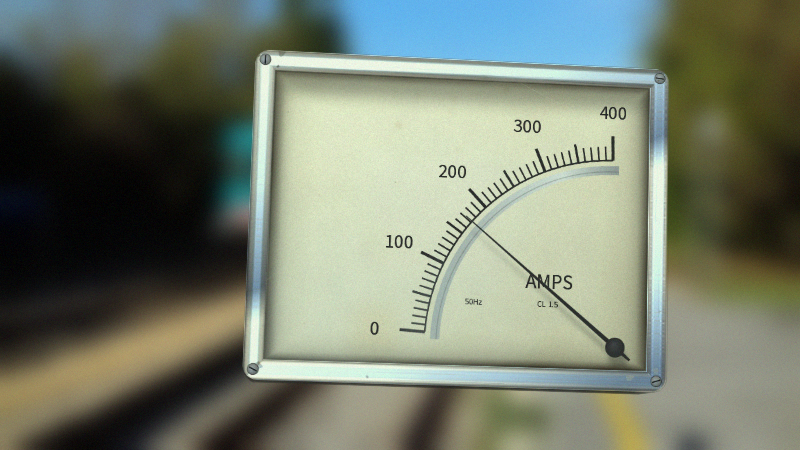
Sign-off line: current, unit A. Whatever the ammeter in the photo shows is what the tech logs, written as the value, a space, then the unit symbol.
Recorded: 170 A
